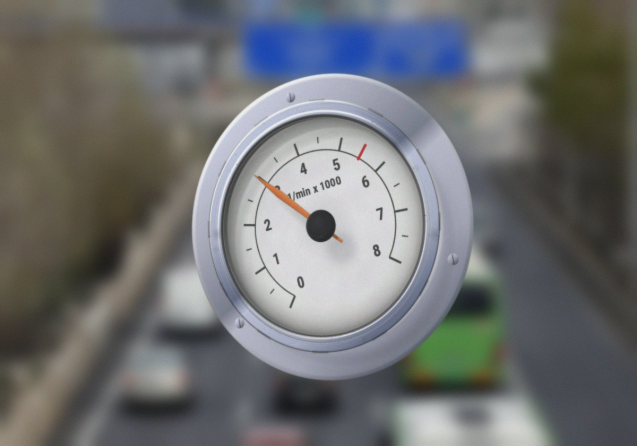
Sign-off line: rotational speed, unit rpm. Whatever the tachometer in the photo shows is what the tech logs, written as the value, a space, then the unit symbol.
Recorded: 3000 rpm
